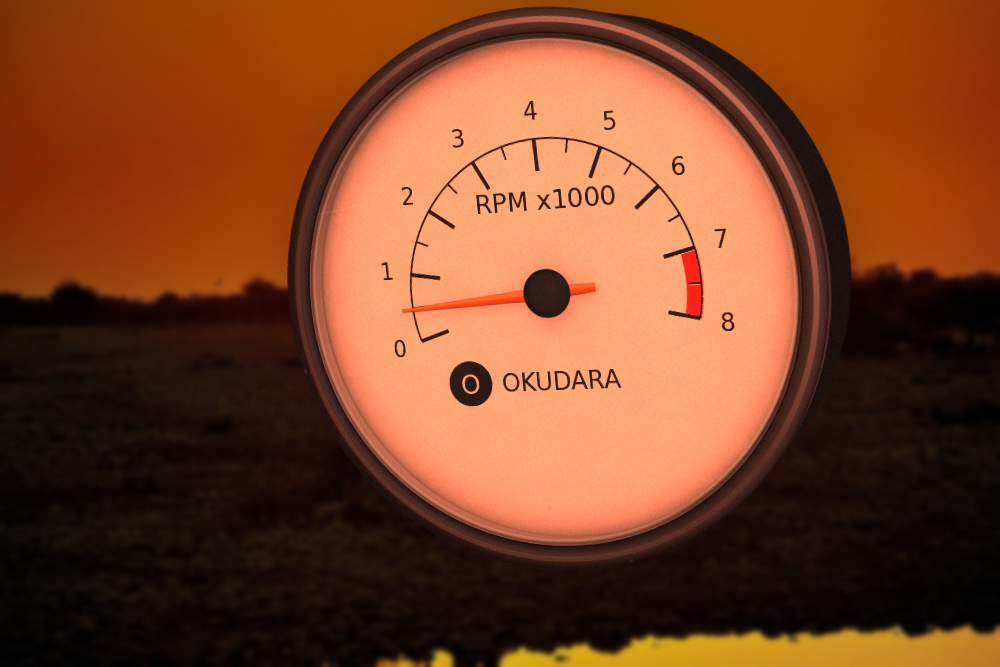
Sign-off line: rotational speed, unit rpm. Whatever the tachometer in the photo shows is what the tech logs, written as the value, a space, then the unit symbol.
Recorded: 500 rpm
